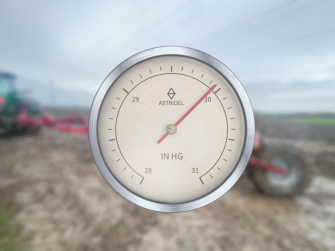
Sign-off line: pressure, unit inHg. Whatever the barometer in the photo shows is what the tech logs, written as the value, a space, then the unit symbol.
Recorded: 29.95 inHg
